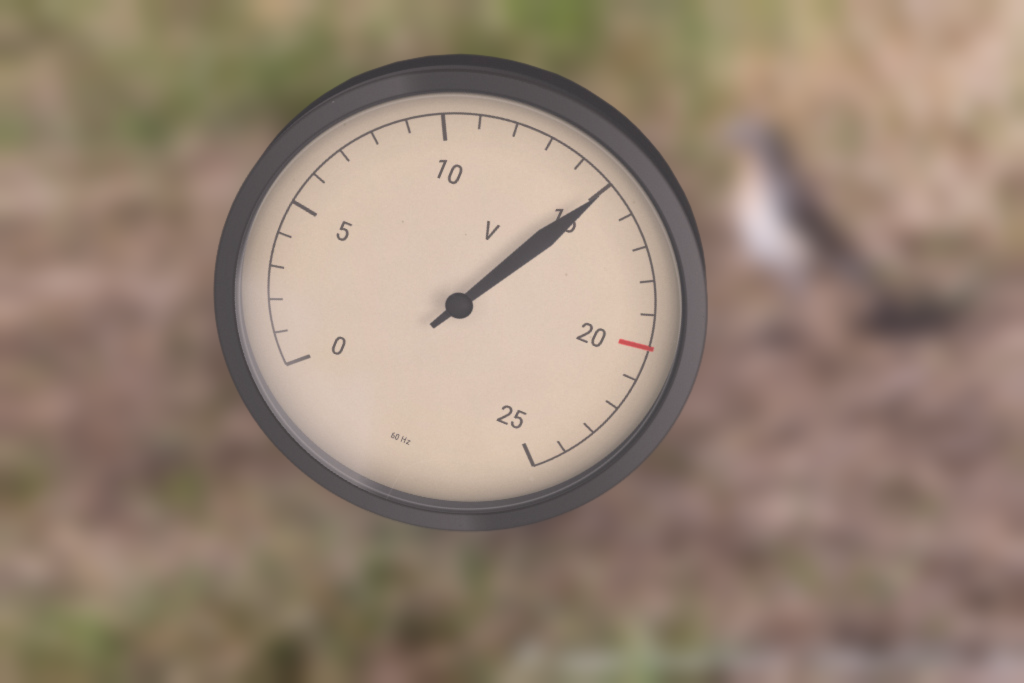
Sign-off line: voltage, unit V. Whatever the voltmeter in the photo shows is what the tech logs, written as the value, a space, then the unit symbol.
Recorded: 15 V
